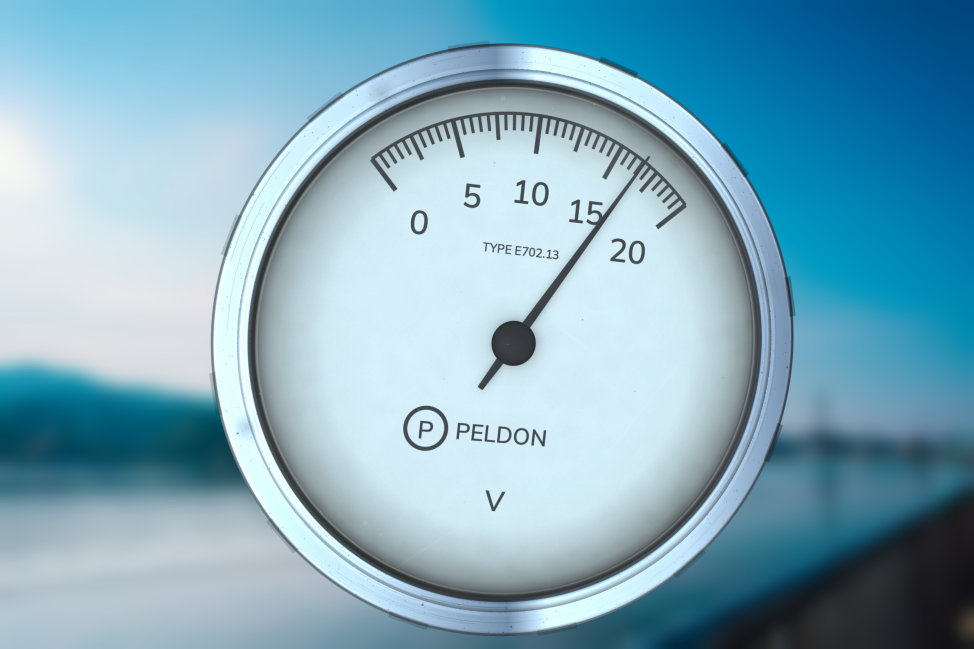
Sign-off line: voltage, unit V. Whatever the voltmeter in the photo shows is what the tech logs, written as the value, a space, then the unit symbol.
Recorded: 16.5 V
